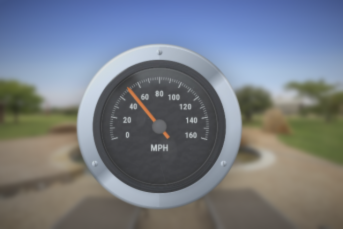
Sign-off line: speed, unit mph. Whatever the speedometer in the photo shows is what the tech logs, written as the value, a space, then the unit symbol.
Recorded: 50 mph
